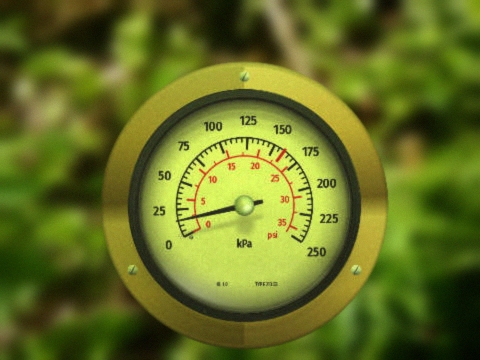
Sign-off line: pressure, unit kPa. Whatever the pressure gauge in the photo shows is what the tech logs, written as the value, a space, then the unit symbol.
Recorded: 15 kPa
